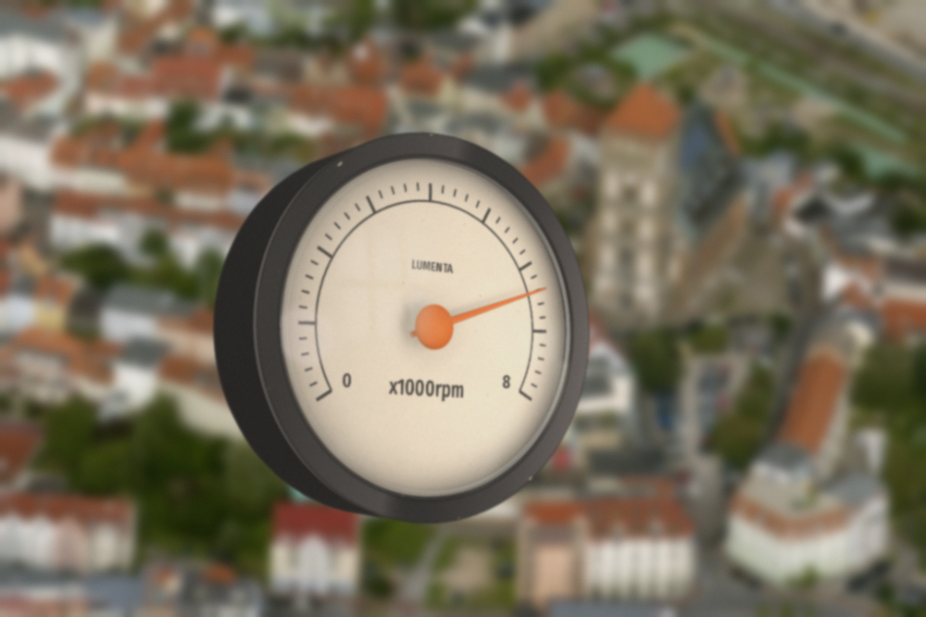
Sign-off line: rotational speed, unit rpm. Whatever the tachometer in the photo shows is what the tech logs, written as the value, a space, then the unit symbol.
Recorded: 6400 rpm
